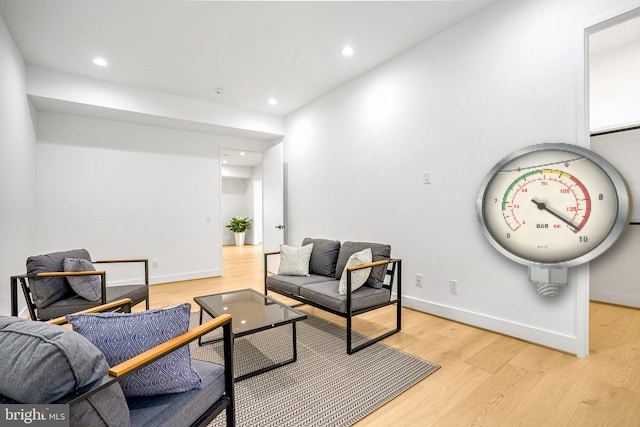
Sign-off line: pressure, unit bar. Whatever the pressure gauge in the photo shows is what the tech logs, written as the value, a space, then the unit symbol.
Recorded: 9.75 bar
